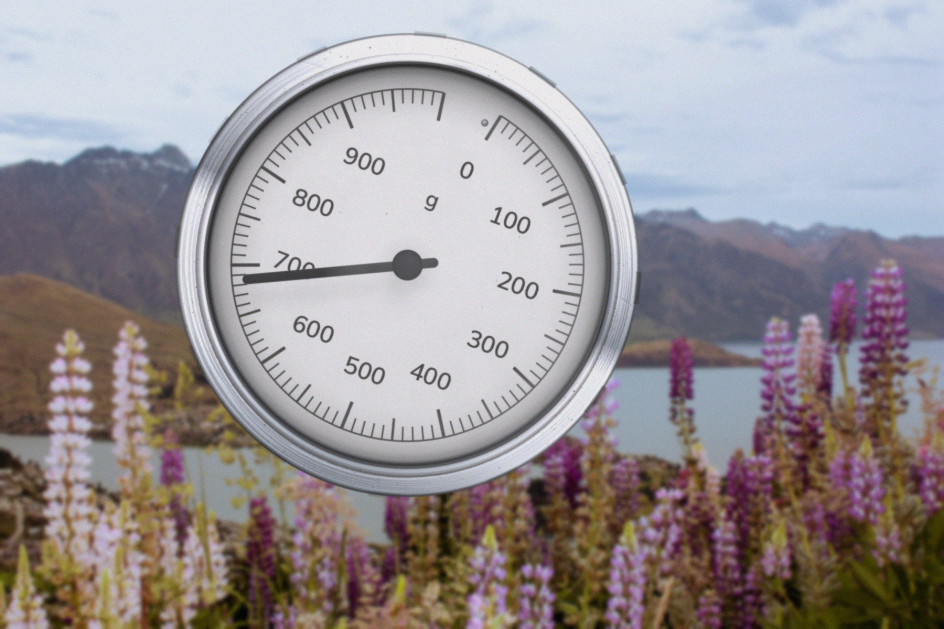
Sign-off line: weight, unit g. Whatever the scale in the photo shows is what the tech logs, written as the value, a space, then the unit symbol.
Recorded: 685 g
